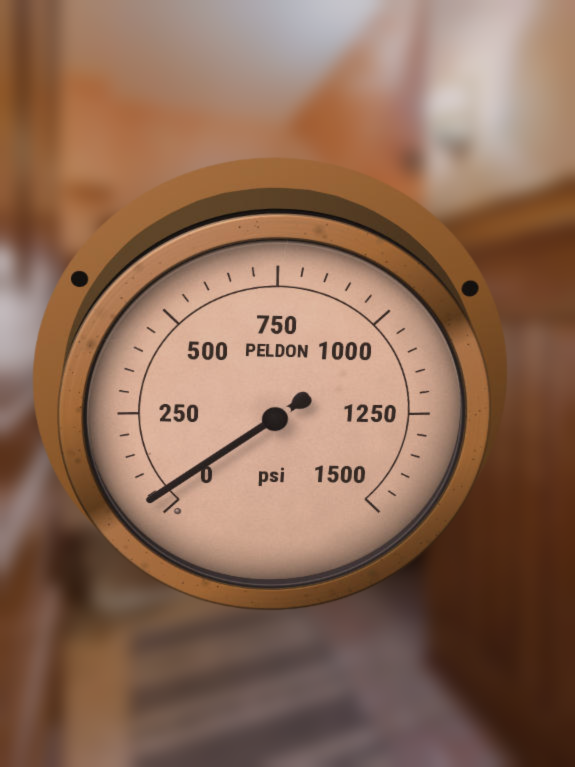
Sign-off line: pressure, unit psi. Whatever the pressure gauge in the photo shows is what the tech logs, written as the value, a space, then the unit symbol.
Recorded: 50 psi
